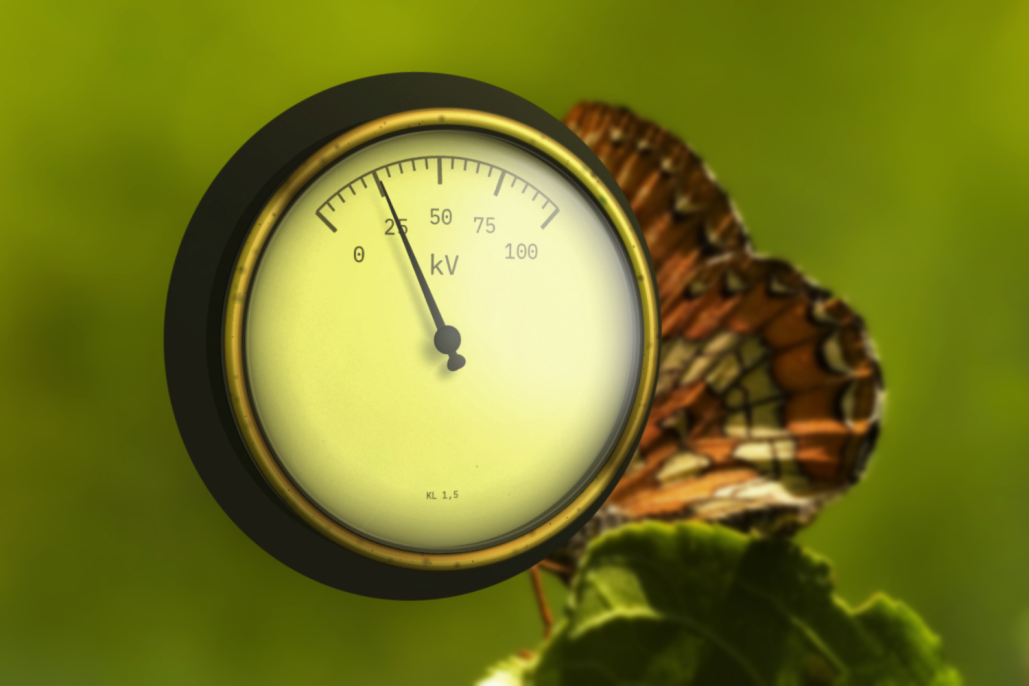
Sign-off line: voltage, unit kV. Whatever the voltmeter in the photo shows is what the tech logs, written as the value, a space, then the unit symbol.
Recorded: 25 kV
